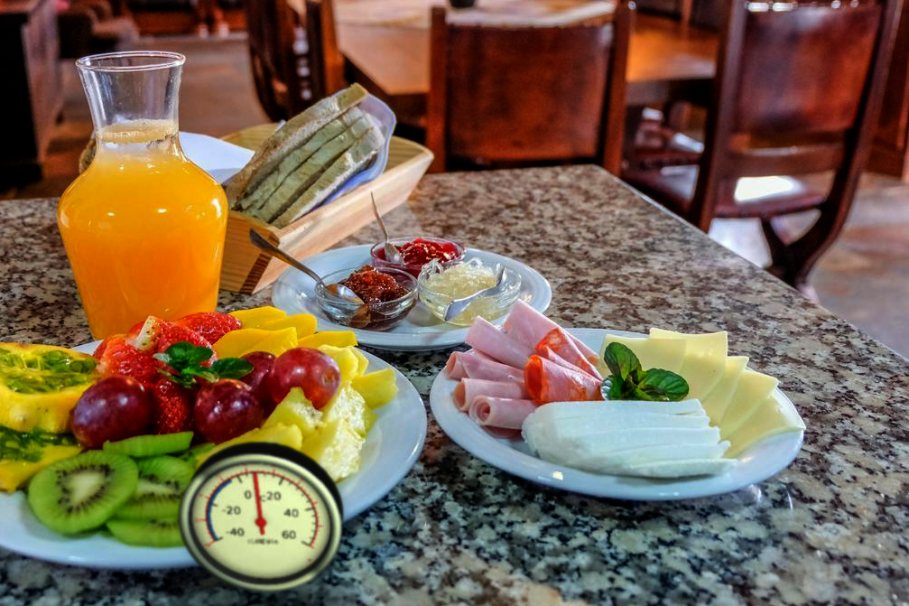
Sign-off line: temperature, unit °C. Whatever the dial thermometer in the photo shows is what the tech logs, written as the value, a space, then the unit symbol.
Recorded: 8 °C
